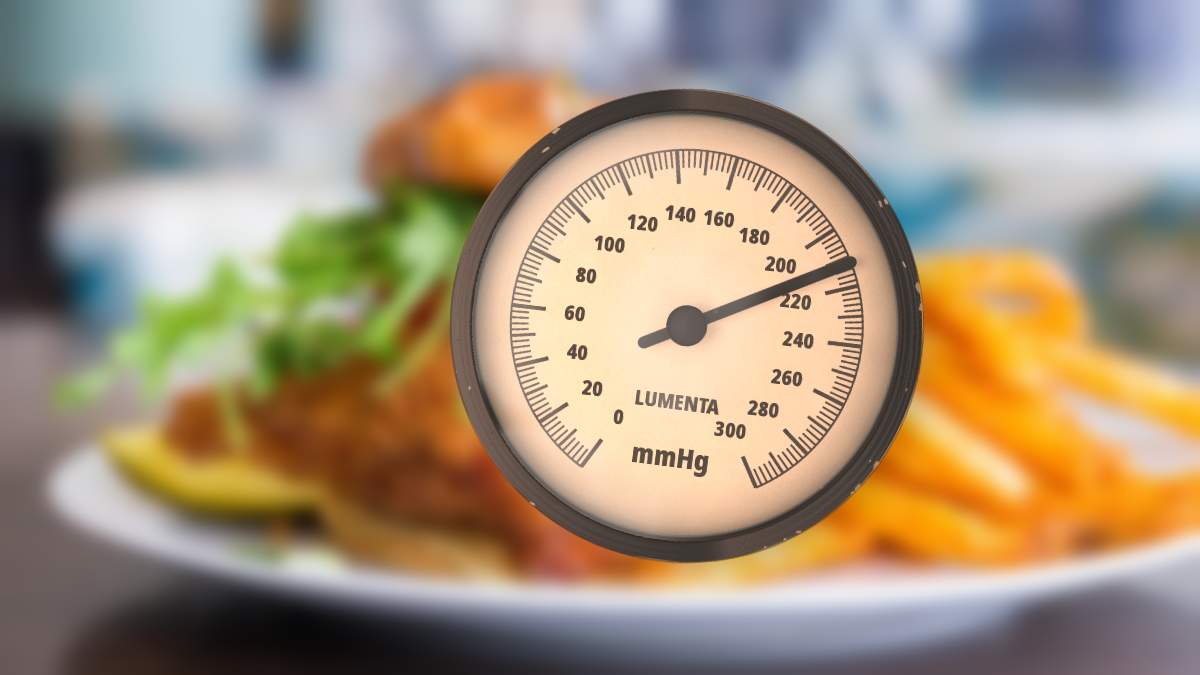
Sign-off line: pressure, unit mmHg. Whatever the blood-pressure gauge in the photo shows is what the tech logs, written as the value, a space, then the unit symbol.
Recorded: 212 mmHg
